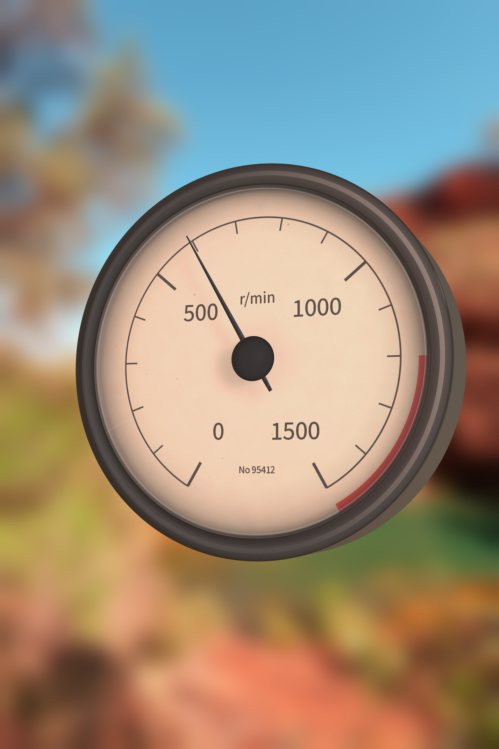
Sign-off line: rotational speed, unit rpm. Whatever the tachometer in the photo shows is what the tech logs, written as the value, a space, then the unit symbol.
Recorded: 600 rpm
